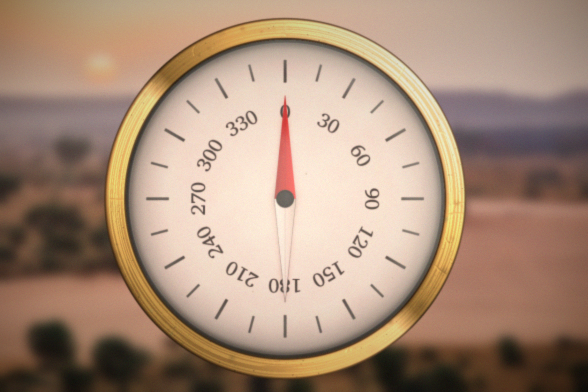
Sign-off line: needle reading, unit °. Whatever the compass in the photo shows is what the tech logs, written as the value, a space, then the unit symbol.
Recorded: 0 °
